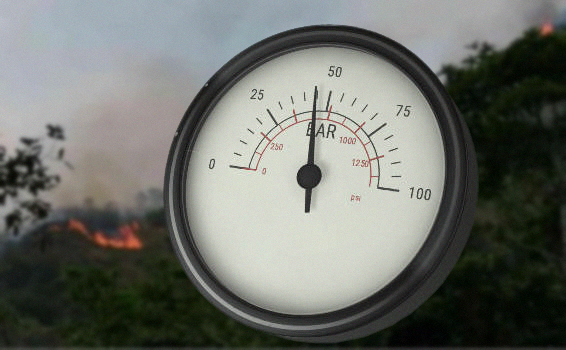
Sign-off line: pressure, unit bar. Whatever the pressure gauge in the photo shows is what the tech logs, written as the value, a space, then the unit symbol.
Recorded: 45 bar
